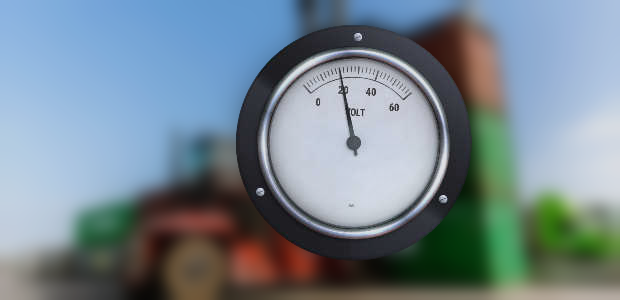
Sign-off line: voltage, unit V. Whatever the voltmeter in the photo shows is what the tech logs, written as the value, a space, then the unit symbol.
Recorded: 20 V
